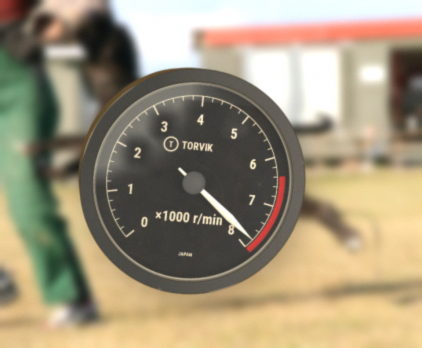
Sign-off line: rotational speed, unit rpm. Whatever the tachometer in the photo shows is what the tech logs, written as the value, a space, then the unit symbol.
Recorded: 7800 rpm
